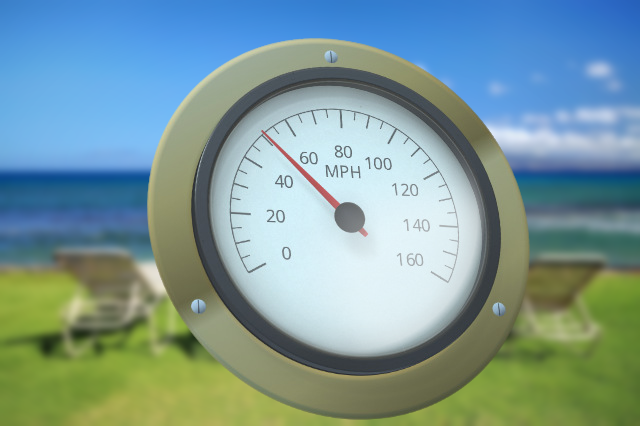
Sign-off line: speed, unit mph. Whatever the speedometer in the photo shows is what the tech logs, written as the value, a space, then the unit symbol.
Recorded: 50 mph
